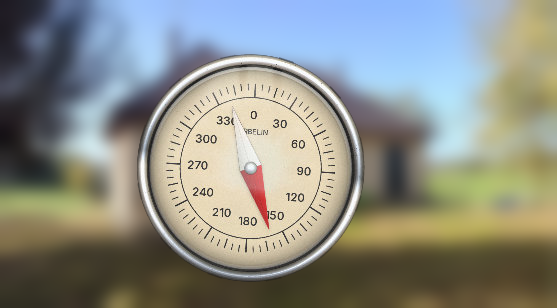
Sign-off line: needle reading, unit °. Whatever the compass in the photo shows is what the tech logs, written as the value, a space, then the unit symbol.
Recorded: 160 °
